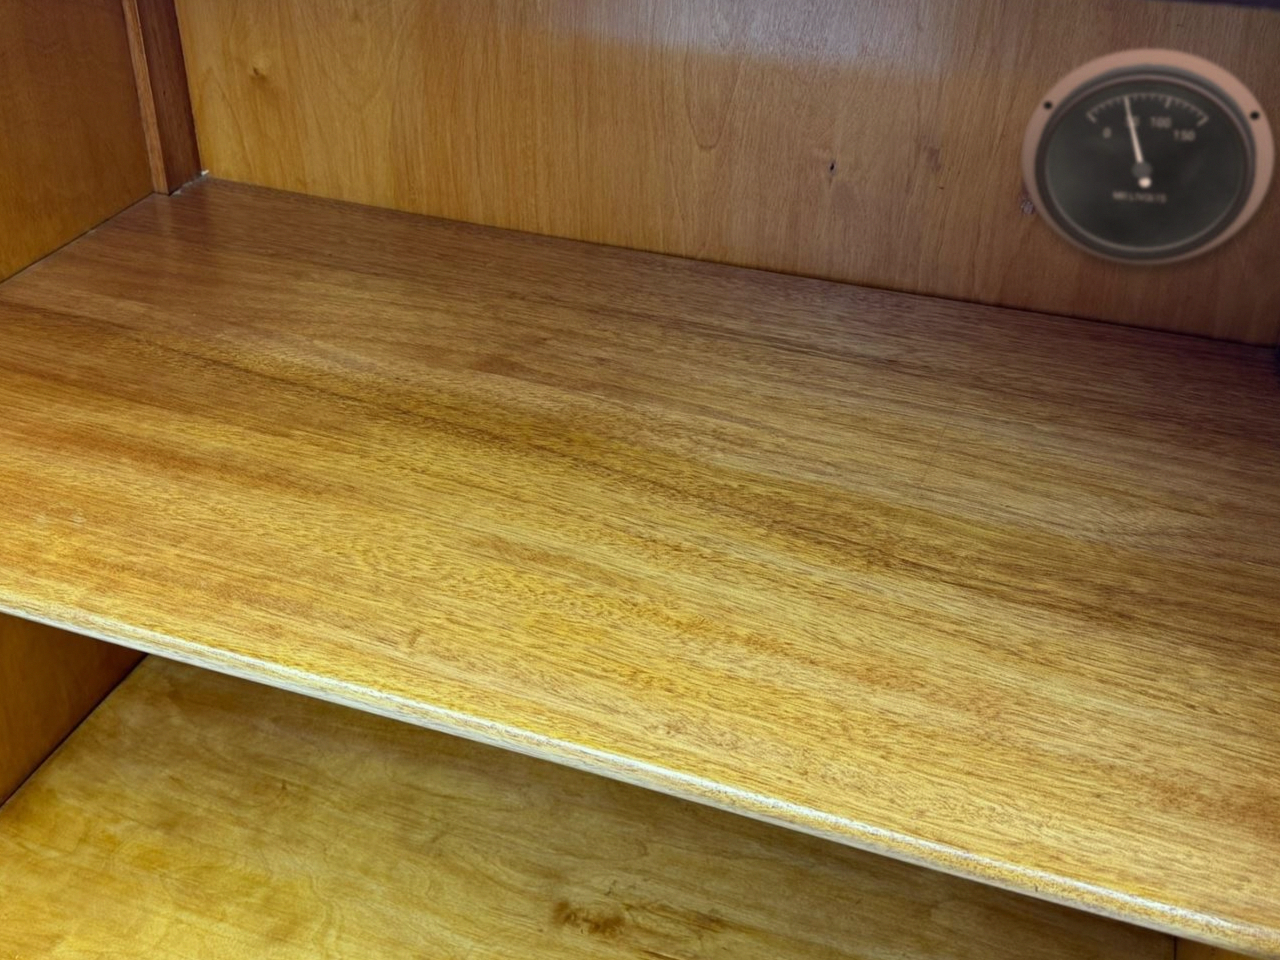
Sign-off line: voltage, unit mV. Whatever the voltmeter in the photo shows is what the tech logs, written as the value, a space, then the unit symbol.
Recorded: 50 mV
